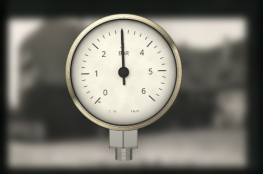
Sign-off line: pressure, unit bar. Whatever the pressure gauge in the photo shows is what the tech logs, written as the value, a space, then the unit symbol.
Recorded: 3 bar
